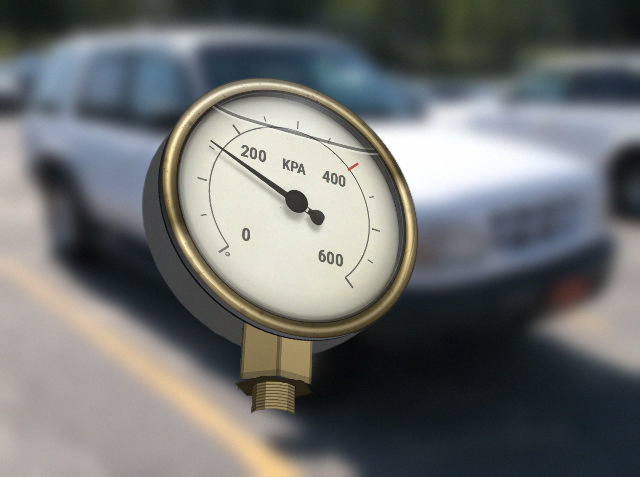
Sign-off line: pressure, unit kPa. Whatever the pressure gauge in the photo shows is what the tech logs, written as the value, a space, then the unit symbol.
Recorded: 150 kPa
